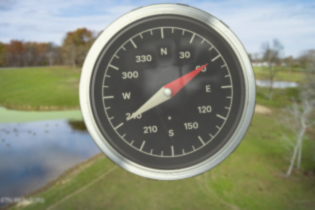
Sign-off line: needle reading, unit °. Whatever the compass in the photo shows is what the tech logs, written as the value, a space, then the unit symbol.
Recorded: 60 °
